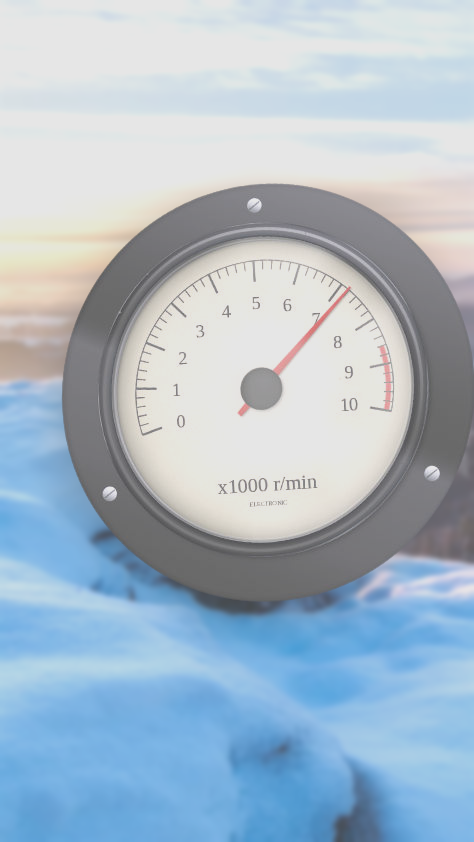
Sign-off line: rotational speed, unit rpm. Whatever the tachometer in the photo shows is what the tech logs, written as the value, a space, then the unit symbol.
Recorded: 7200 rpm
